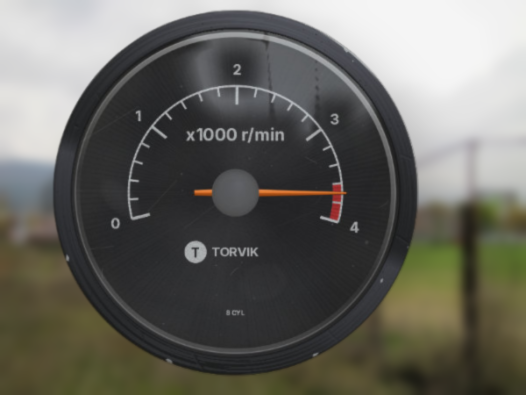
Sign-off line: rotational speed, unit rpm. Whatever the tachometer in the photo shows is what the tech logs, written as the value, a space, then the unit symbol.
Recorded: 3700 rpm
